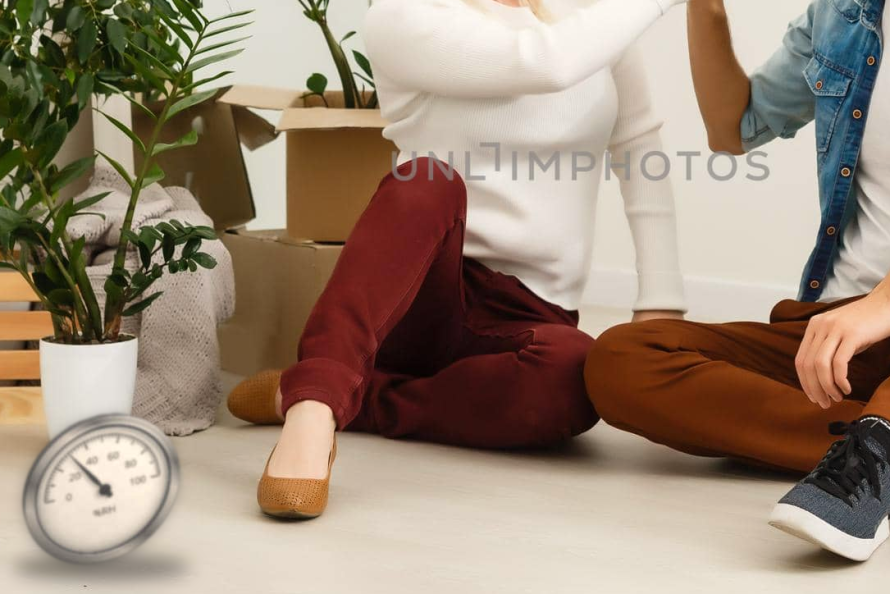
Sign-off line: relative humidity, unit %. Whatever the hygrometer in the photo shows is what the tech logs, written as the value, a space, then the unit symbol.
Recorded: 30 %
